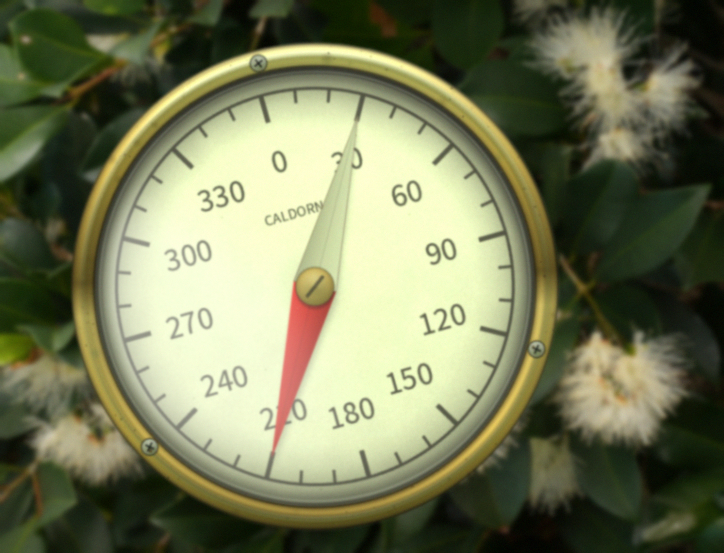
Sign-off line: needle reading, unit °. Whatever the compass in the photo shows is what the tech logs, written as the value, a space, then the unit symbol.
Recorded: 210 °
